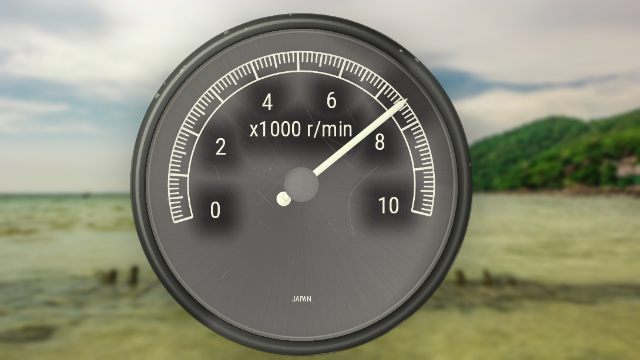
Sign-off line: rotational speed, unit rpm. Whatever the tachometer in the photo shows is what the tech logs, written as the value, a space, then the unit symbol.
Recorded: 7500 rpm
